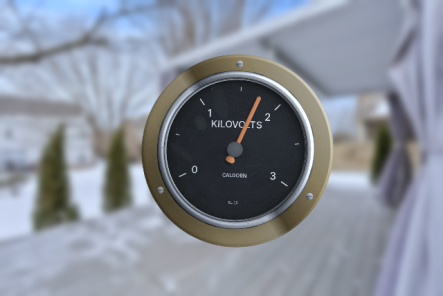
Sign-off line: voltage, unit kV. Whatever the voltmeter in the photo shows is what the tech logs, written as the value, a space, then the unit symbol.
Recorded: 1.75 kV
